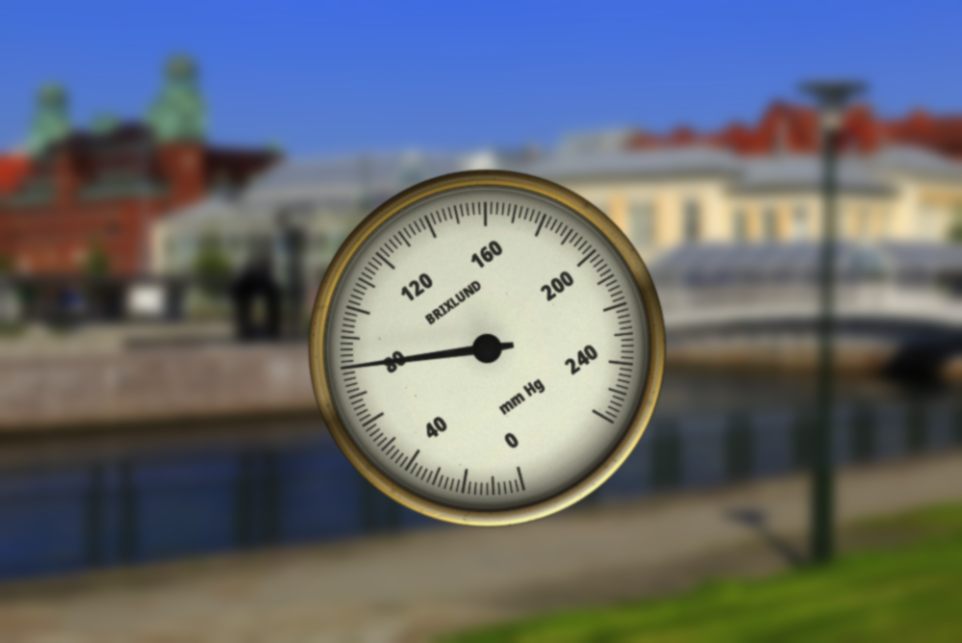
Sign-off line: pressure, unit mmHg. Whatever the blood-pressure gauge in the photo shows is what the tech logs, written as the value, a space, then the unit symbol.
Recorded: 80 mmHg
